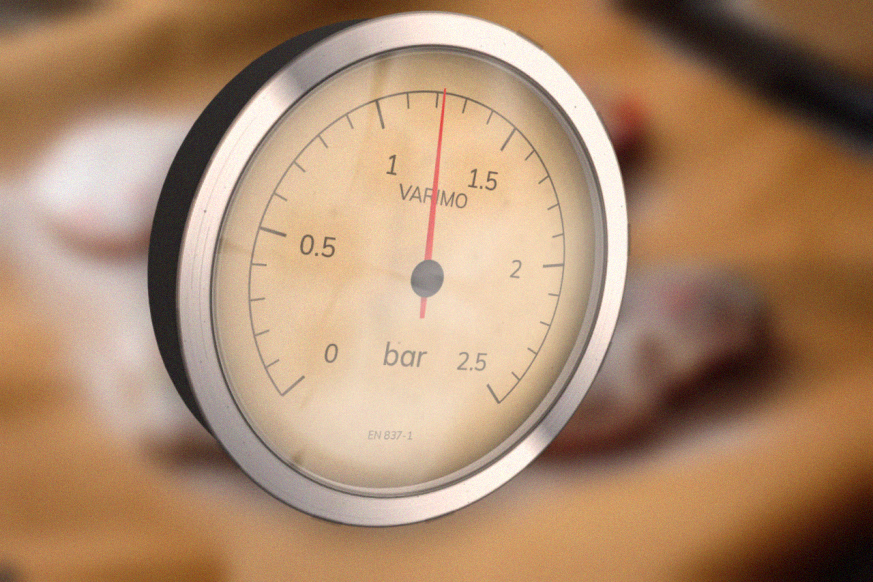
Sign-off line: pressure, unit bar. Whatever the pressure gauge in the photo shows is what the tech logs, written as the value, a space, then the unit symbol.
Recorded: 1.2 bar
